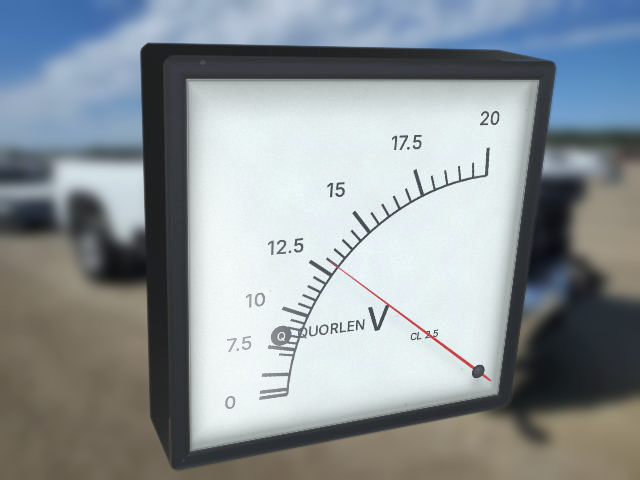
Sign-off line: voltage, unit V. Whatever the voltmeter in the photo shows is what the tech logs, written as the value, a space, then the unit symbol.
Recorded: 13 V
